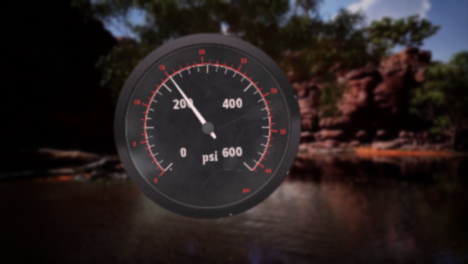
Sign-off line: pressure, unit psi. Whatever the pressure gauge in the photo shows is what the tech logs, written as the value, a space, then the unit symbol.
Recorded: 220 psi
